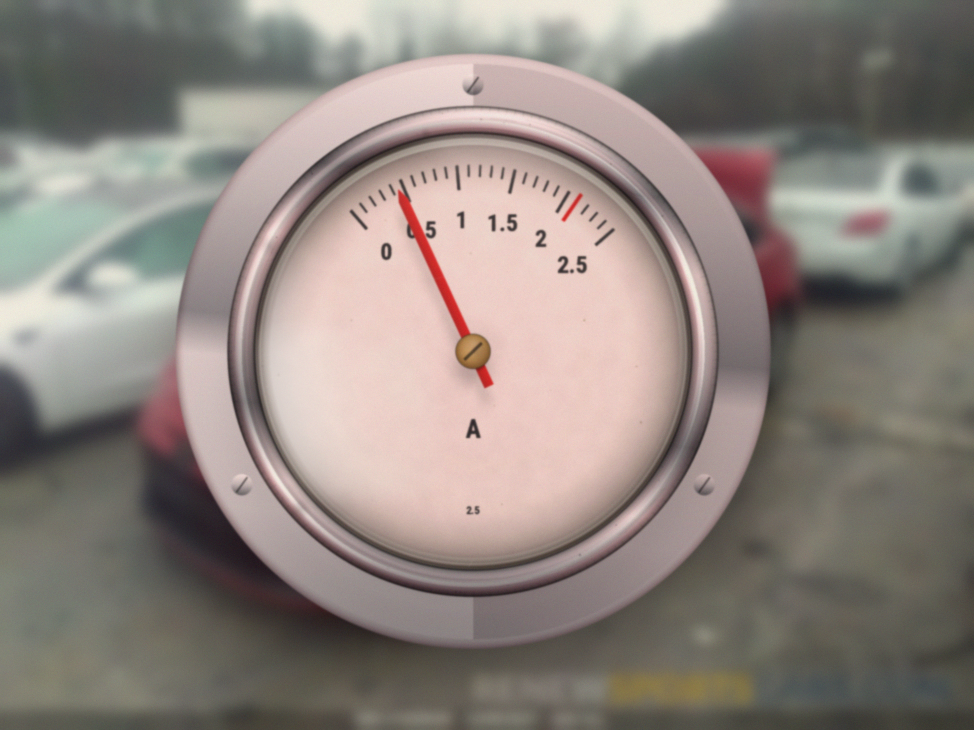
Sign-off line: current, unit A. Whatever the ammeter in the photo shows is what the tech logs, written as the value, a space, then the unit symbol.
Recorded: 0.45 A
